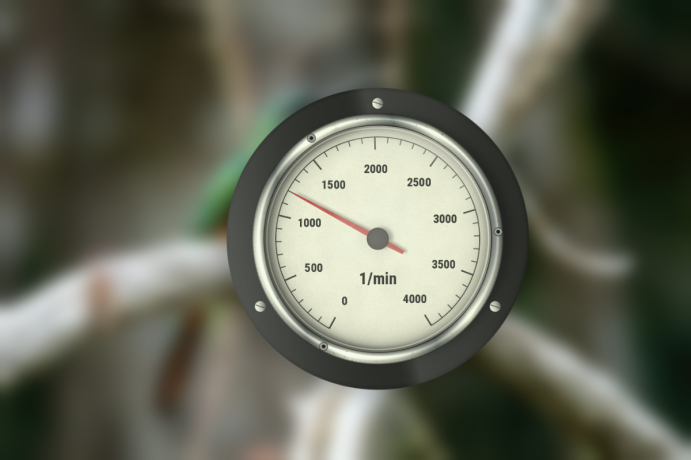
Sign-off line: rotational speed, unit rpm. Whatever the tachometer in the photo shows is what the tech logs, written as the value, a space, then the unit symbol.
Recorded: 1200 rpm
